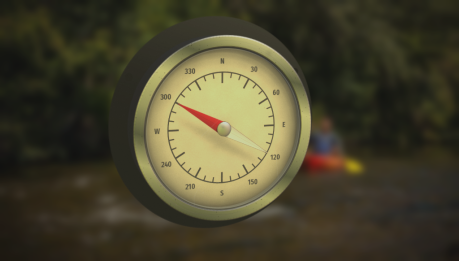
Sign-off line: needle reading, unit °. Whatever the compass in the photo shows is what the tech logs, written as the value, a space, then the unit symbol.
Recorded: 300 °
